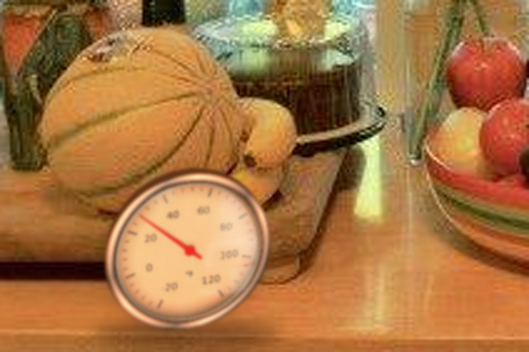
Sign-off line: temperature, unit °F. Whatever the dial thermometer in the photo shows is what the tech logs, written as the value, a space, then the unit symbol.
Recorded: 28 °F
